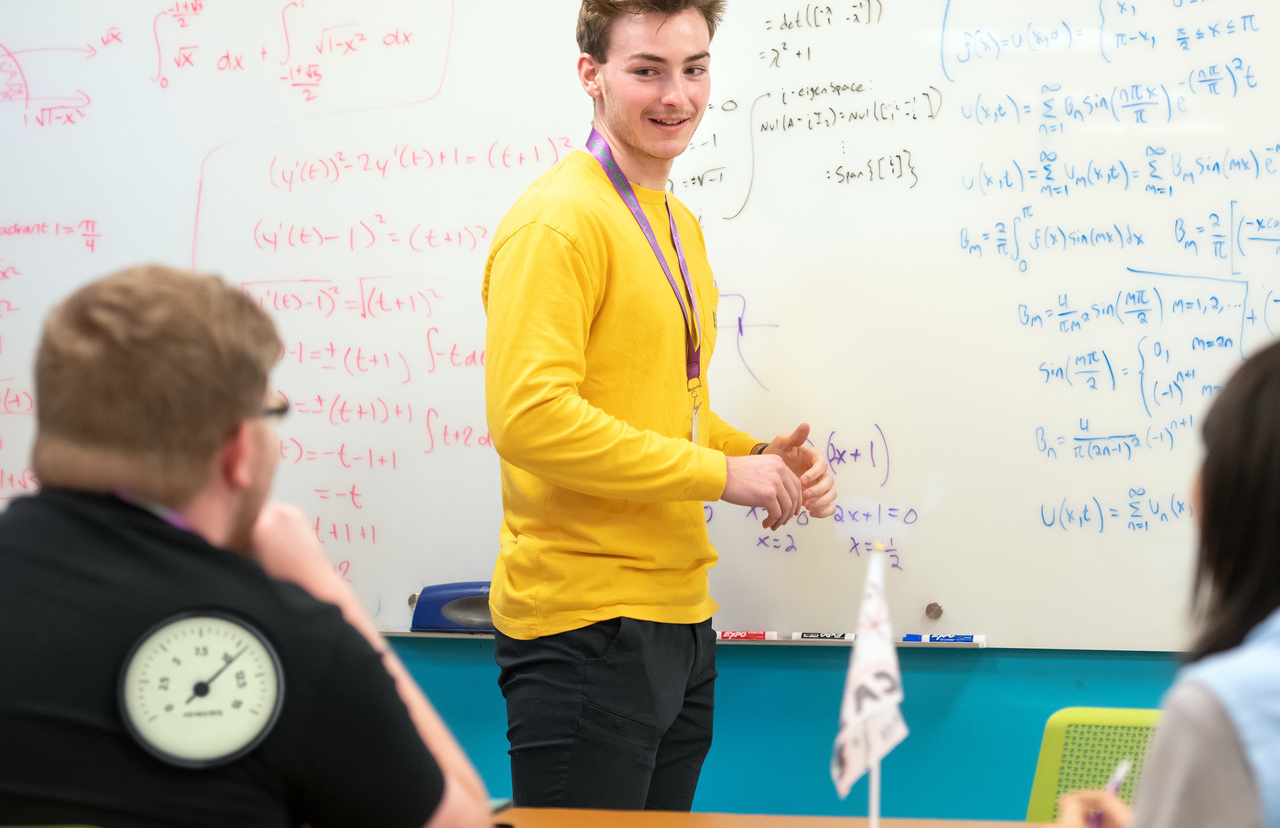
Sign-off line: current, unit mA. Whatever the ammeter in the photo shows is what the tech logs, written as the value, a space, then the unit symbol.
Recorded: 10.5 mA
